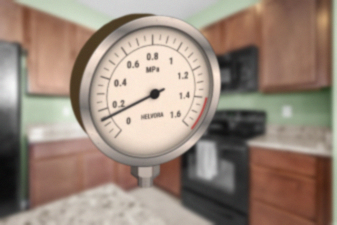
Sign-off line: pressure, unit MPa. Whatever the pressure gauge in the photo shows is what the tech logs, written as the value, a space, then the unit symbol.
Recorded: 0.15 MPa
